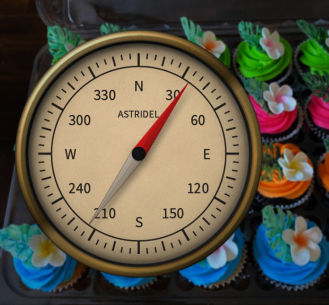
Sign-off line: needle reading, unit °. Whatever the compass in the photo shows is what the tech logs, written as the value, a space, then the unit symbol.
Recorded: 35 °
